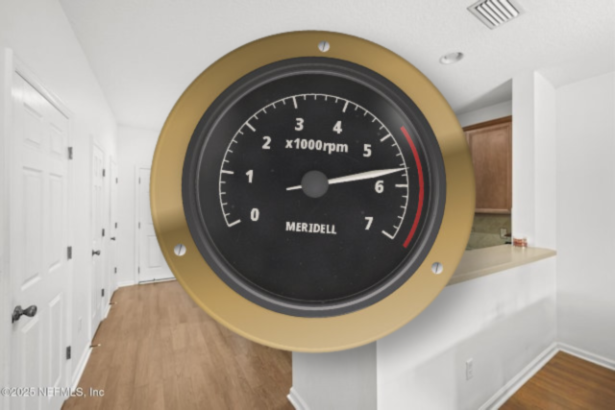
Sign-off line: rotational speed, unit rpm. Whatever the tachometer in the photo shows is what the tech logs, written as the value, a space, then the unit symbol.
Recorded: 5700 rpm
